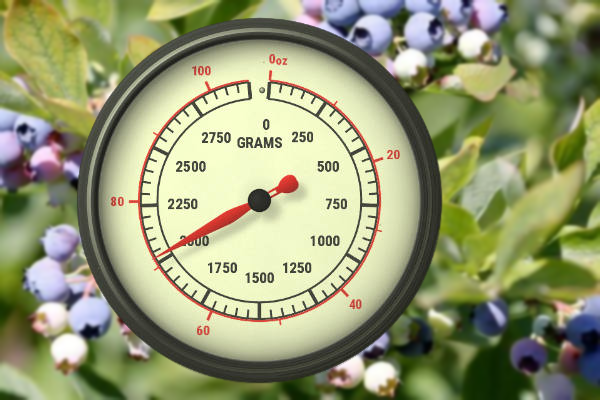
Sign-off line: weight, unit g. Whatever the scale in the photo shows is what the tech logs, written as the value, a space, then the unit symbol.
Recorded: 2025 g
